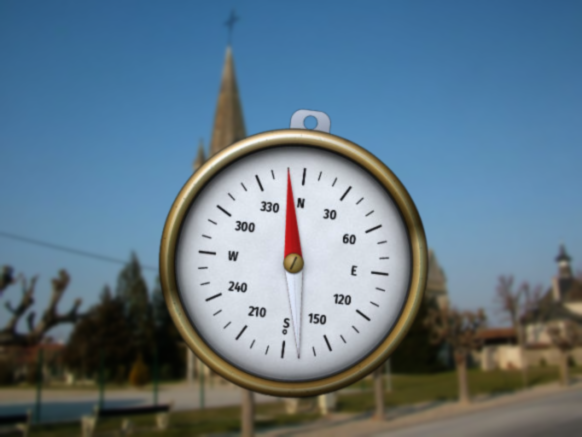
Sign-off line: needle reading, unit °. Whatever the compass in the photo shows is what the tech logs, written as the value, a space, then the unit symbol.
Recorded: 350 °
